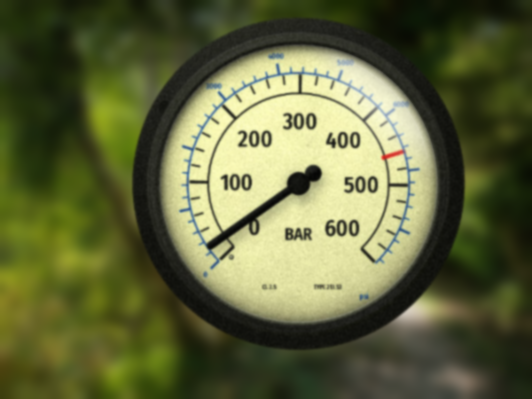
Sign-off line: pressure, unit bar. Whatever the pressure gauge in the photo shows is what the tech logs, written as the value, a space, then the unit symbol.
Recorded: 20 bar
